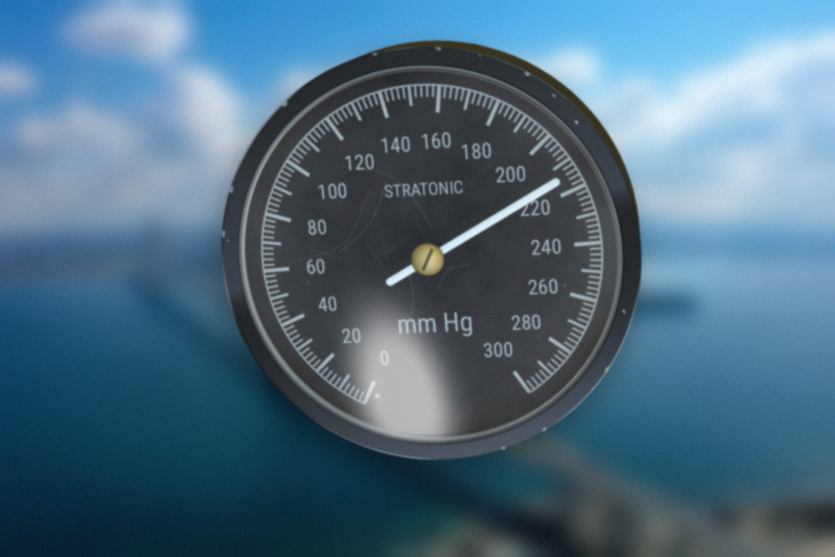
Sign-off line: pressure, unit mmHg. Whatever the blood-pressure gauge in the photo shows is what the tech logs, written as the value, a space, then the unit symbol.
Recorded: 214 mmHg
